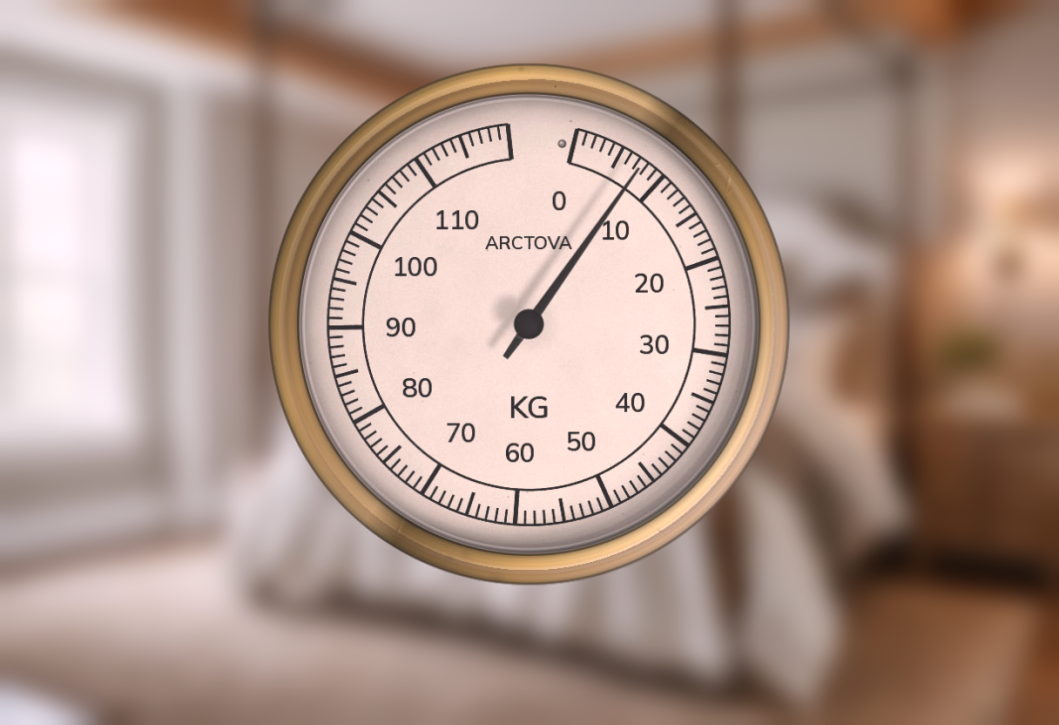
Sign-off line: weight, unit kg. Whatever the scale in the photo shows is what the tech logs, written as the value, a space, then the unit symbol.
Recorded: 7.5 kg
